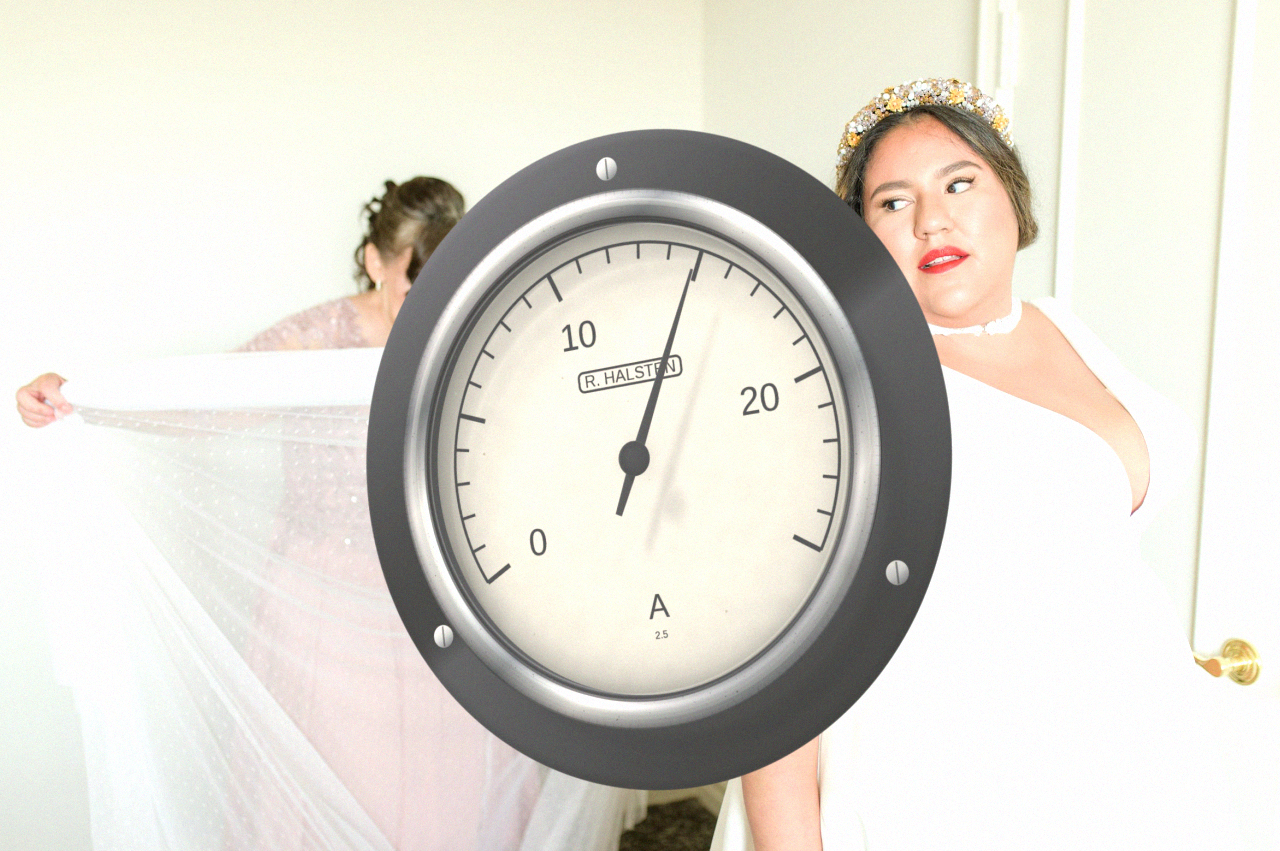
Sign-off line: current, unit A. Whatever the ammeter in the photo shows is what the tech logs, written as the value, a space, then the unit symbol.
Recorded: 15 A
